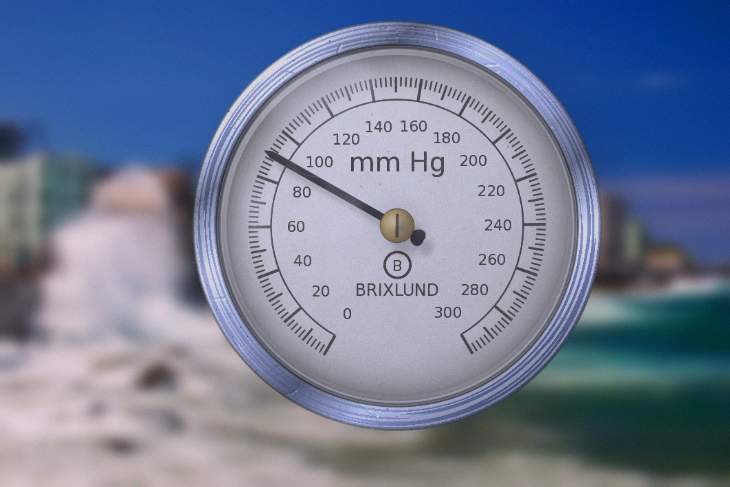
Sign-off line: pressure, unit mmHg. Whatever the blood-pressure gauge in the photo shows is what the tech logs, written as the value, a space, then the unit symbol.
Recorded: 90 mmHg
